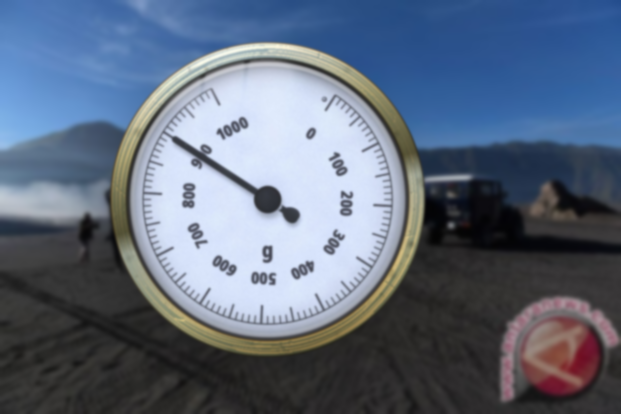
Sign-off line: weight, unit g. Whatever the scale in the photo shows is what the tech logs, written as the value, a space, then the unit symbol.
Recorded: 900 g
